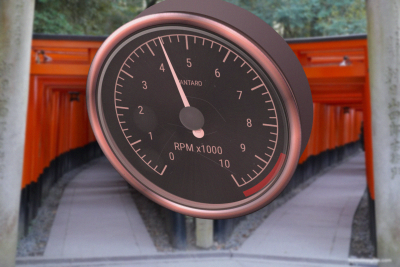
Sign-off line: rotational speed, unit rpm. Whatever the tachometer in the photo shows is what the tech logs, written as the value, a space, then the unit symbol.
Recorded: 4400 rpm
